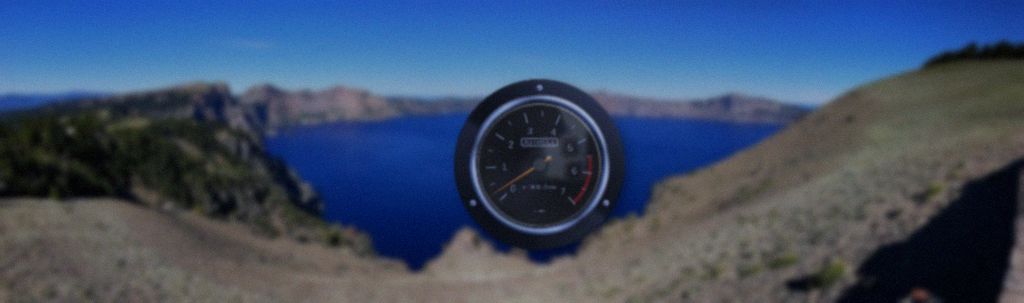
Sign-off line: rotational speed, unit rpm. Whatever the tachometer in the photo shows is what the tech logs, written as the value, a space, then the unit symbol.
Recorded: 250 rpm
